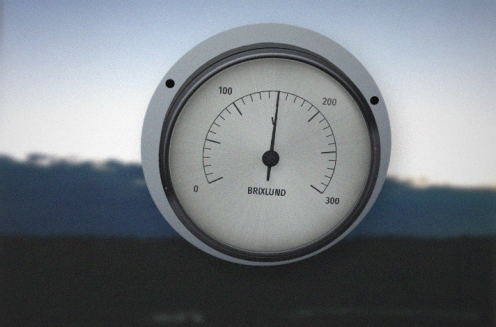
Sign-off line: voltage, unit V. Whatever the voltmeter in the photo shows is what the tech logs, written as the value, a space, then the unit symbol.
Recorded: 150 V
